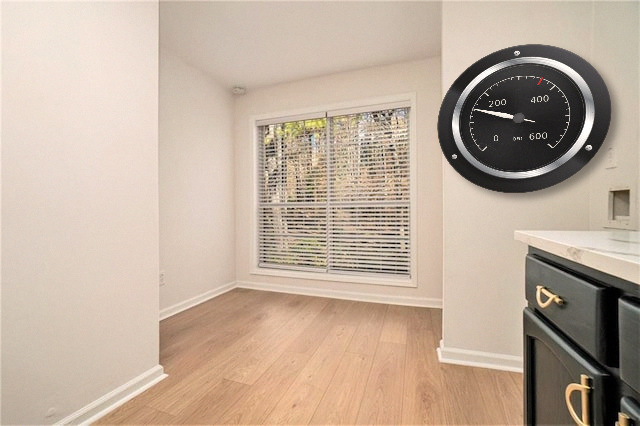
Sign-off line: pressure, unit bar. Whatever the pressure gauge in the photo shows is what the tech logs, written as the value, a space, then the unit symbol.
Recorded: 140 bar
